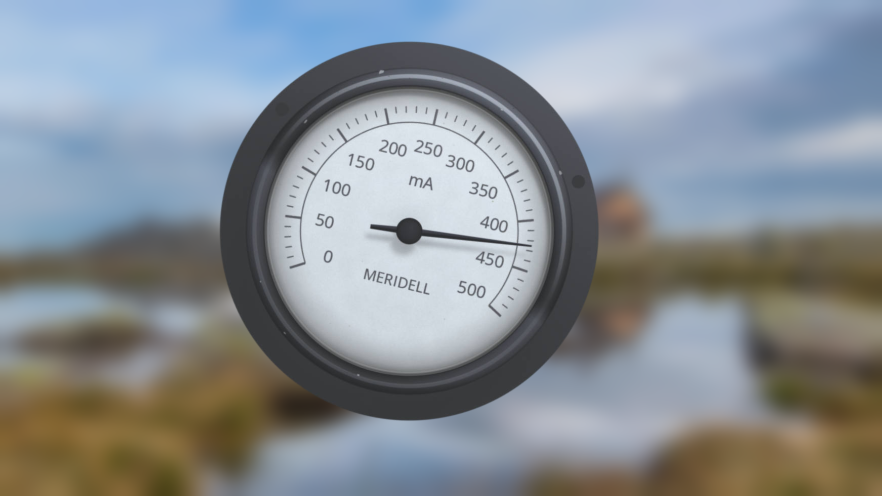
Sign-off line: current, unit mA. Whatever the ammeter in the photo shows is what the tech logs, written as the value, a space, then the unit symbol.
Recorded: 425 mA
